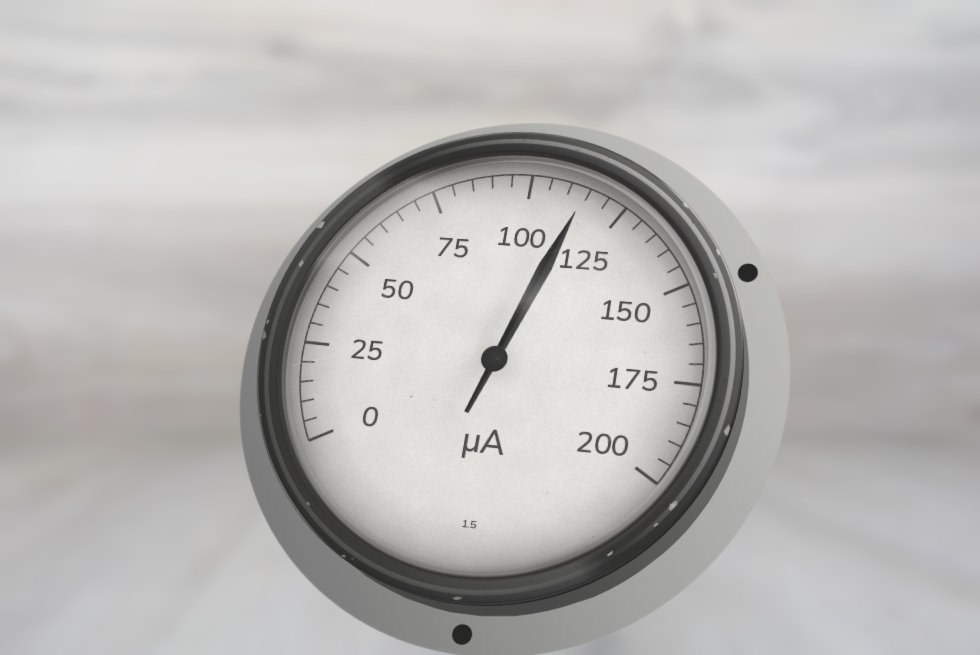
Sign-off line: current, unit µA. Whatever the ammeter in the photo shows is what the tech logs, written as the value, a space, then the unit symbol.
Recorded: 115 µA
